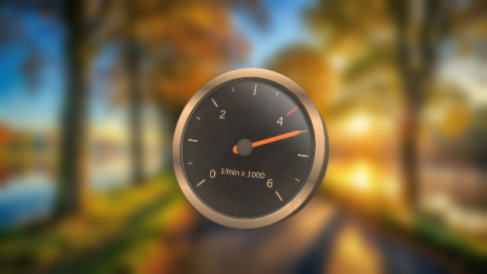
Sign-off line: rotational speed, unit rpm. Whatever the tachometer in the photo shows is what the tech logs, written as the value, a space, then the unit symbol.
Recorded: 4500 rpm
